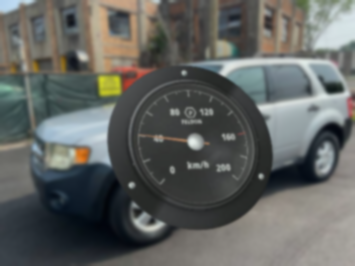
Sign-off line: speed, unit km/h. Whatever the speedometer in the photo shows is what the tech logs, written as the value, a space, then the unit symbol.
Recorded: 40 km/h
